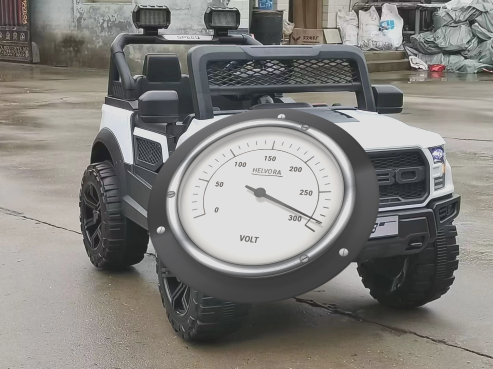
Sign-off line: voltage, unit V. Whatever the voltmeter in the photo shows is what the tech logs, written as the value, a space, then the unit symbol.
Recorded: 290 V
